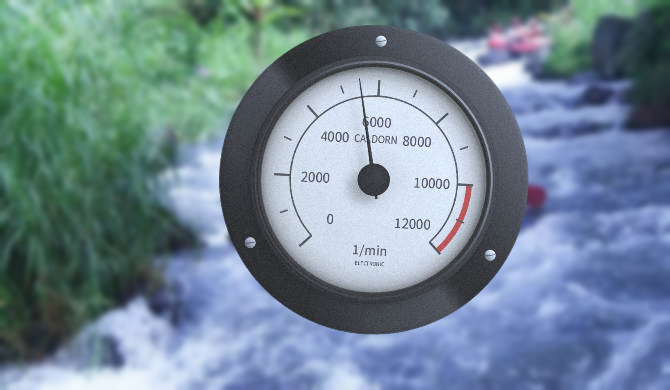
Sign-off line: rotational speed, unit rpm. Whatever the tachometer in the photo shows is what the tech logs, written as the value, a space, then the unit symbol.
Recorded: 5500 rpm
